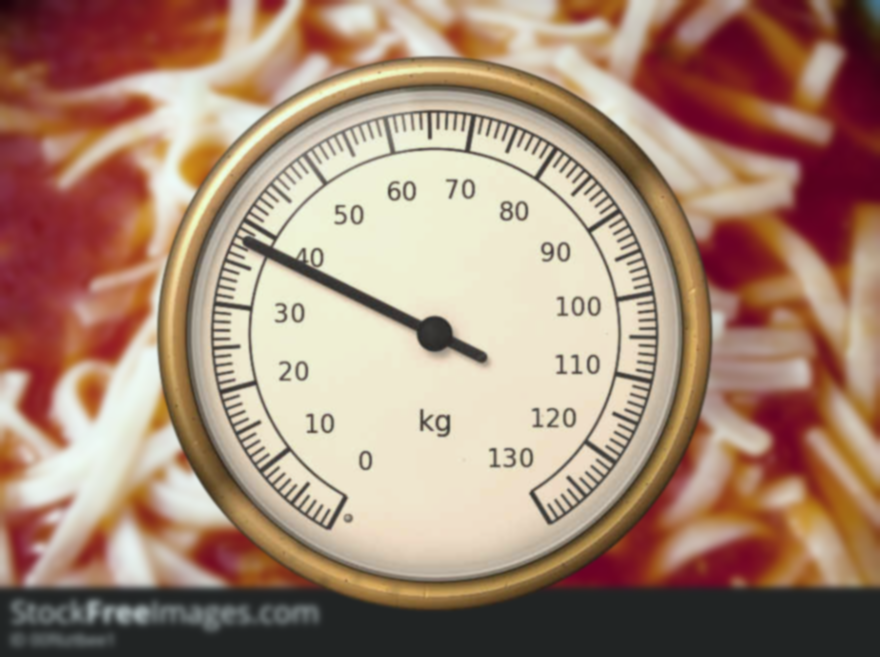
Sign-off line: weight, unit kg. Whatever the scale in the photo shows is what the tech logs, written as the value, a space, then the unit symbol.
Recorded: 38 kg
